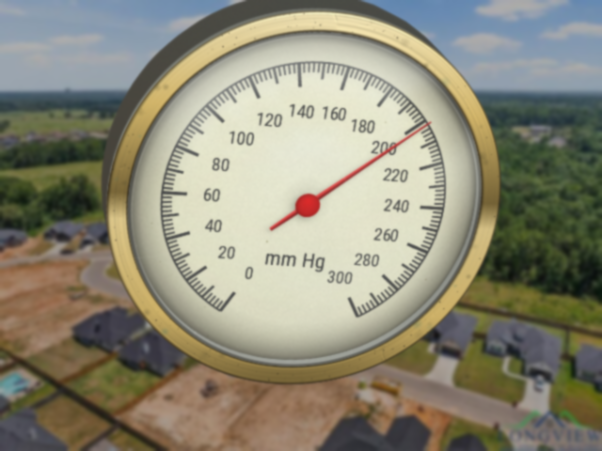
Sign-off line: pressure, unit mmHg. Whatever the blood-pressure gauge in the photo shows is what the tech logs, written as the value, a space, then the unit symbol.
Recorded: 200 mmHg
